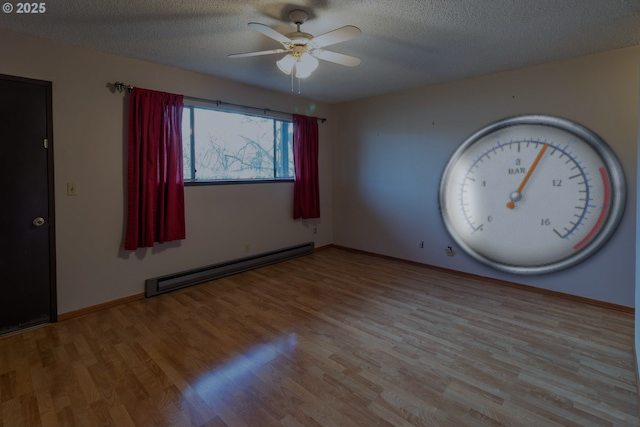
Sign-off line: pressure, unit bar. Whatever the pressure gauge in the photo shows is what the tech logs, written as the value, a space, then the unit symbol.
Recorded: 9.5 bar
